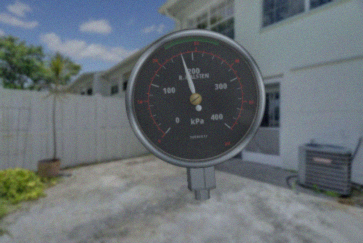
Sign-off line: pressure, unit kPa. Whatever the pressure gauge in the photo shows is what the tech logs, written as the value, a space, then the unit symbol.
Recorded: 180 kPa
